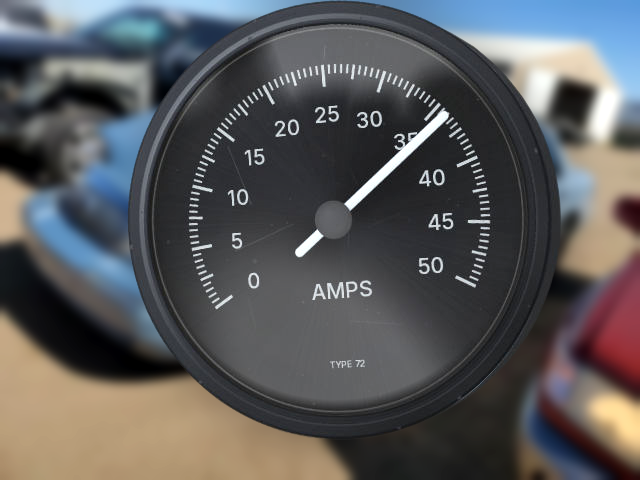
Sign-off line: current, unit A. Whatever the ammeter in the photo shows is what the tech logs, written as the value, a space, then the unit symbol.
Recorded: 36 A
